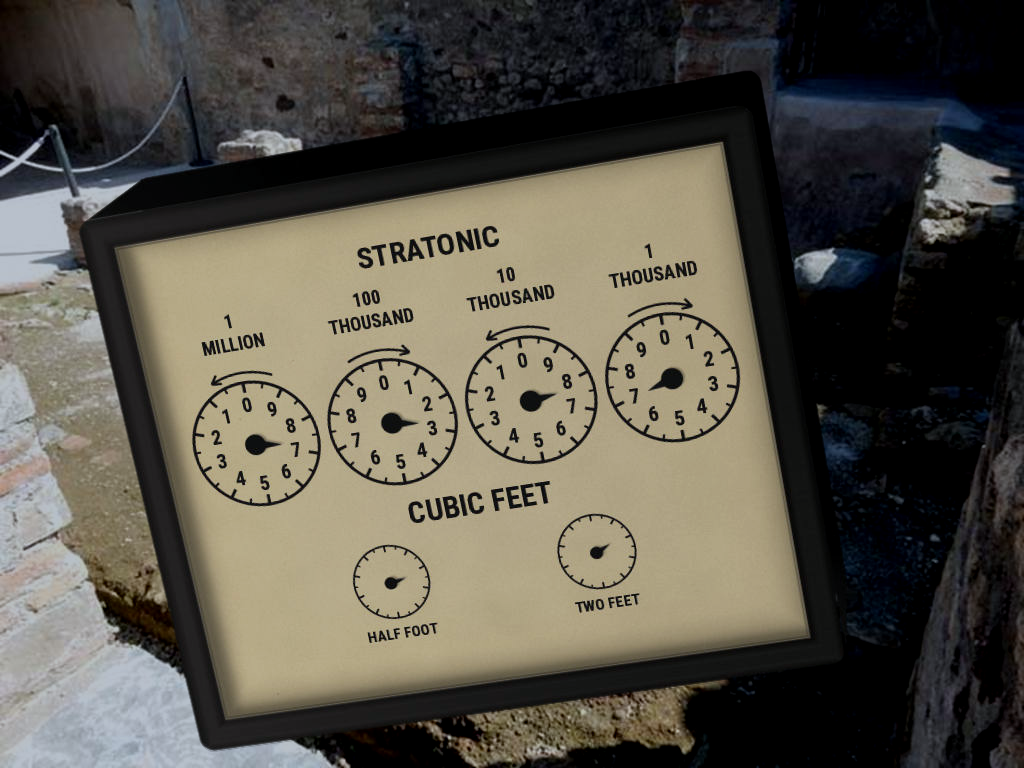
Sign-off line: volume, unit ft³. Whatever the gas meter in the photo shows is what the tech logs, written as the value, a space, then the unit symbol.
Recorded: 727700 ft³
